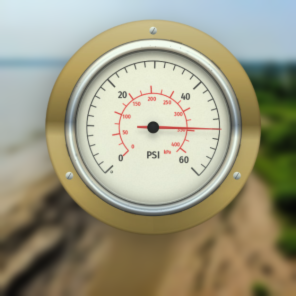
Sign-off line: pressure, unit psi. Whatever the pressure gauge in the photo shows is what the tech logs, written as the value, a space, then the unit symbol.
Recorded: 50 psi
